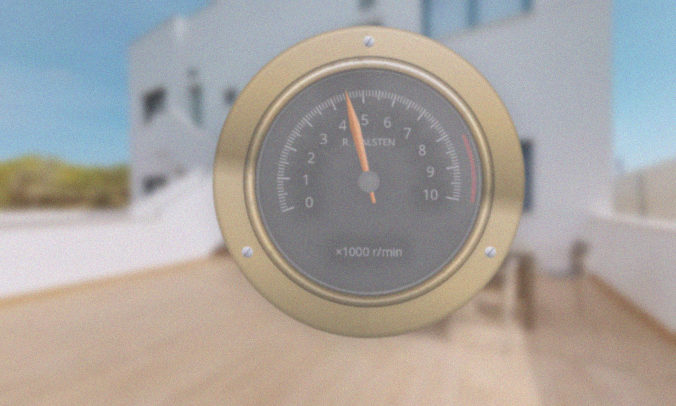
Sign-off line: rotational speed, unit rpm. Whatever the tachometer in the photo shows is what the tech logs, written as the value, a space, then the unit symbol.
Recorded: 4500 rpm
